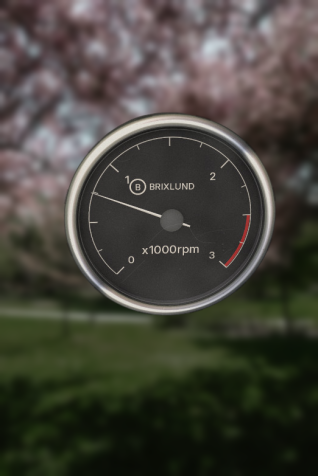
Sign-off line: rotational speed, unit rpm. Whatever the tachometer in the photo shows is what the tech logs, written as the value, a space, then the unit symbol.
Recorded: 750 rpm
